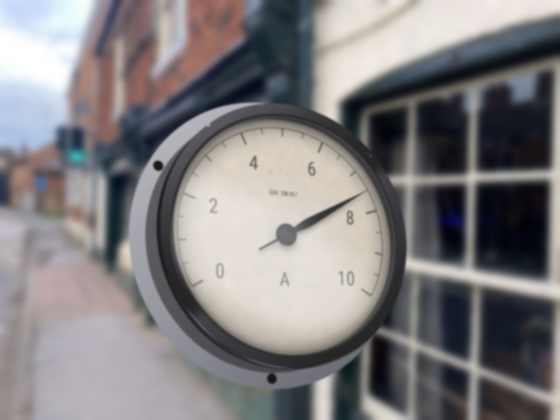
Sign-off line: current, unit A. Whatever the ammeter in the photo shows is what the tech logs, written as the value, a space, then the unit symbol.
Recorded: 7.5 A
